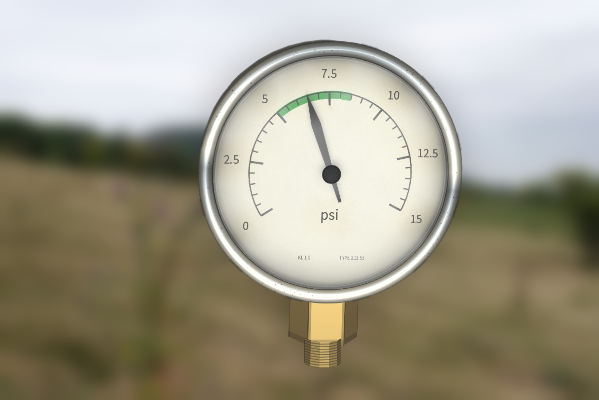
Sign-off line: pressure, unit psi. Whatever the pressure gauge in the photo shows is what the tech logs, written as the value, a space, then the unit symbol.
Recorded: 6.5 psi
